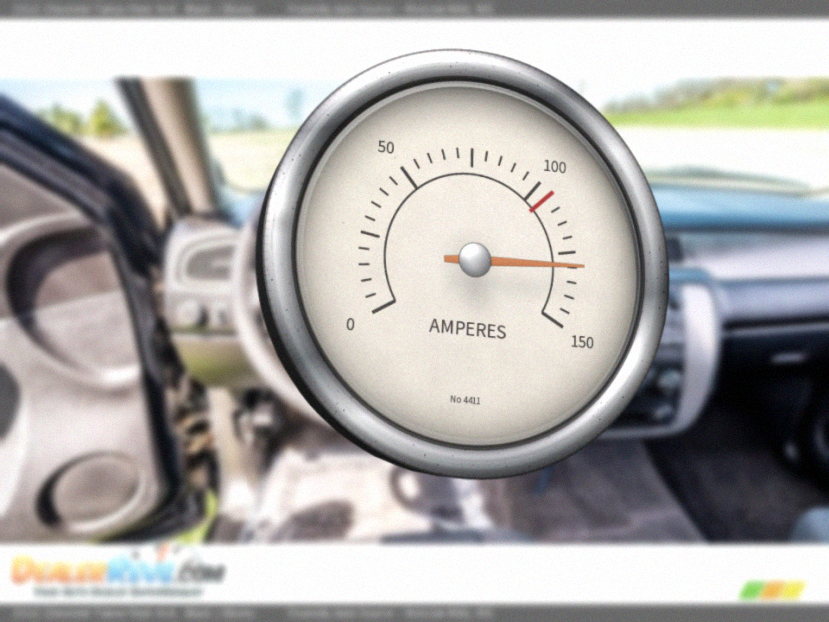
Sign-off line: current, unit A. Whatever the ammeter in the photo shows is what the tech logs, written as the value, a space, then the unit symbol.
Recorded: 130 A
